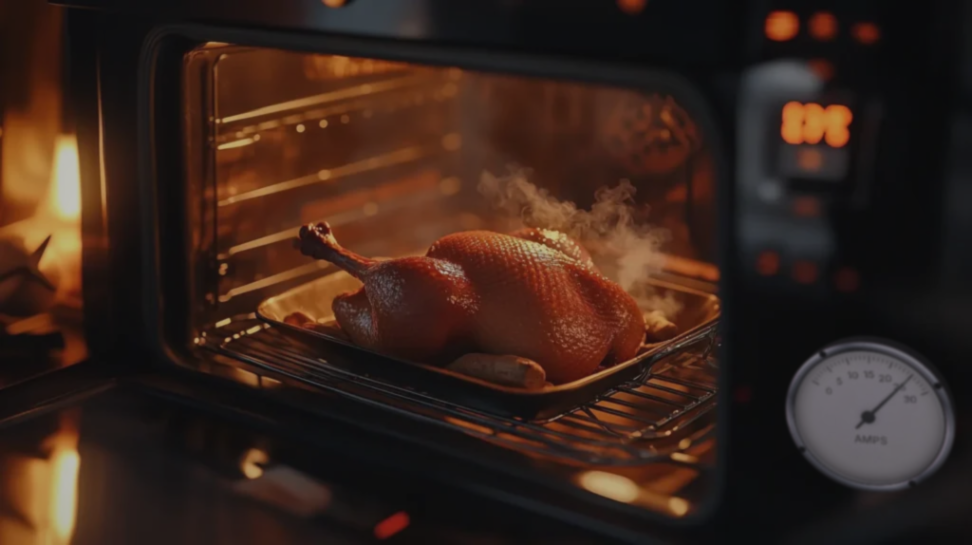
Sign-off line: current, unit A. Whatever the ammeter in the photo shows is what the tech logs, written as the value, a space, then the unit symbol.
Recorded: 25 A
